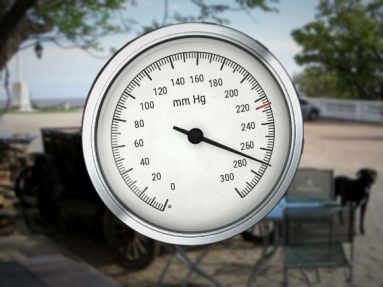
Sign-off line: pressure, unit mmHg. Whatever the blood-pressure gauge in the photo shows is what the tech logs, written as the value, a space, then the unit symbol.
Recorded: 270 mmHg
